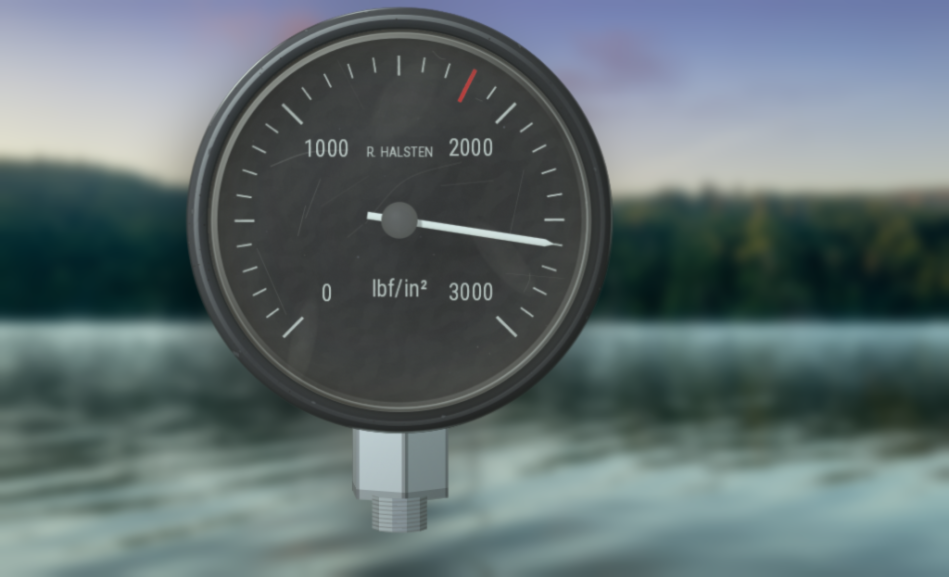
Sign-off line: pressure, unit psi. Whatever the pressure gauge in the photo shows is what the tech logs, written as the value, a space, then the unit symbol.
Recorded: 2600 psi
